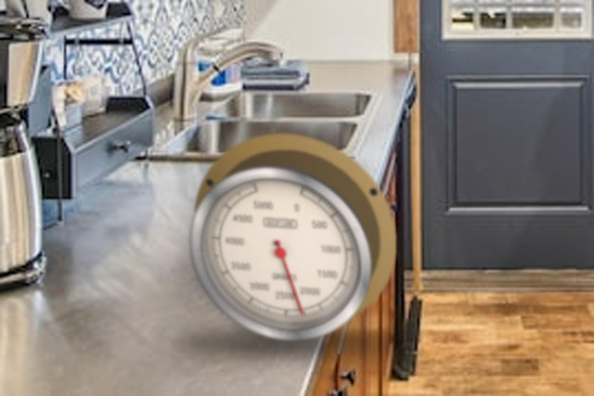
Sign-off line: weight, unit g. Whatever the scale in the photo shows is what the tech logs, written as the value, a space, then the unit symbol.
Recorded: 2250 g
